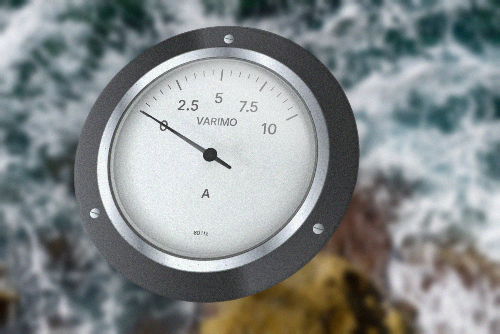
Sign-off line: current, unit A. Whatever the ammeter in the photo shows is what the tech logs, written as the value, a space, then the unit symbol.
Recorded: 0 A
